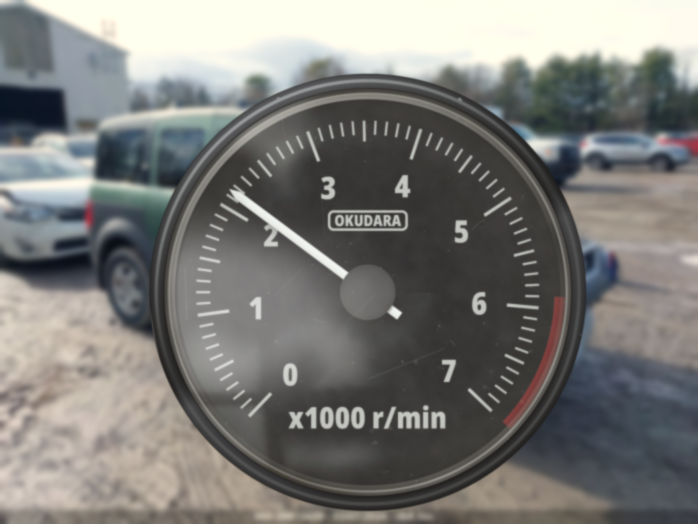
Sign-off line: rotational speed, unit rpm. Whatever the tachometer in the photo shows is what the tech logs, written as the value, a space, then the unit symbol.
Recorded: 2150 rpm
